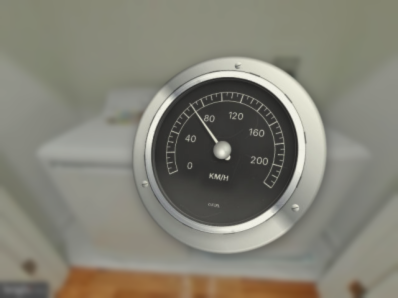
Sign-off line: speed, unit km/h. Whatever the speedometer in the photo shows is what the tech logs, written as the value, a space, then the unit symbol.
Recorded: 70 km/h
